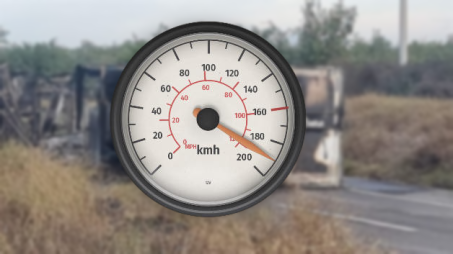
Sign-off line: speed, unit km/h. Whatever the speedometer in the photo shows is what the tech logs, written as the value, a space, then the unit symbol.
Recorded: 190 km/h
